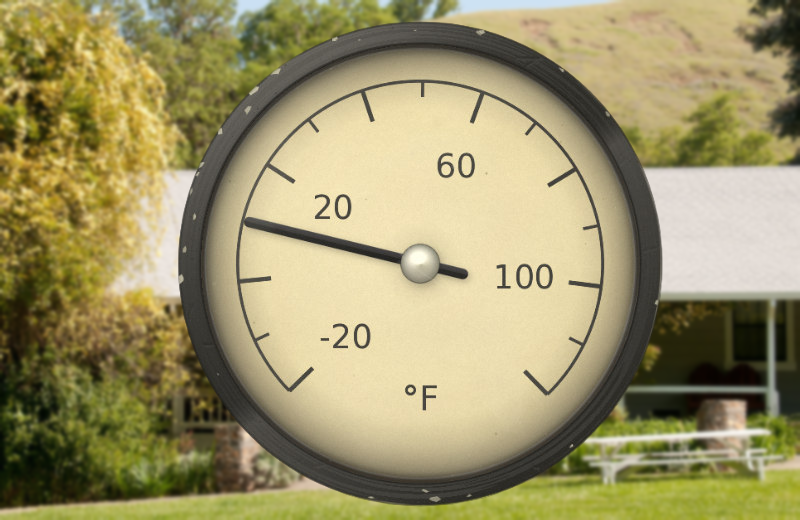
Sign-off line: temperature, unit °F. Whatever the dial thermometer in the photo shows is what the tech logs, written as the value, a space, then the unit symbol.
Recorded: 10 °F
